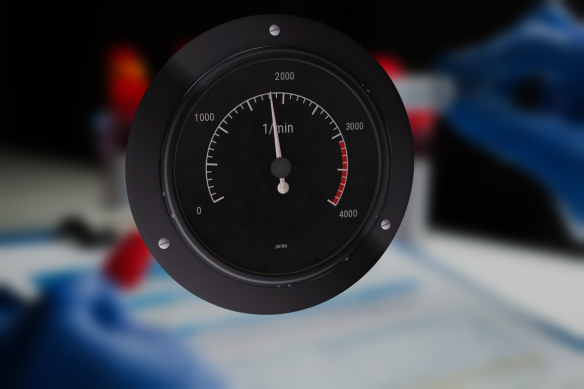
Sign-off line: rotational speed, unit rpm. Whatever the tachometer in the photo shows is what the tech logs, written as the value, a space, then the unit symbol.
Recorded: 1800 rpm
